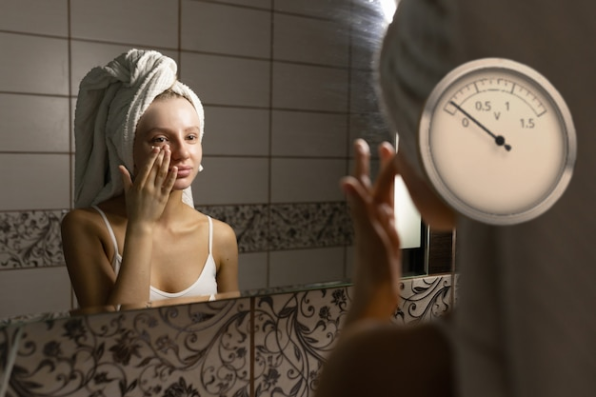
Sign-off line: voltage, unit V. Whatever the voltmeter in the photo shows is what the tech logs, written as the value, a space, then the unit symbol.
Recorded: 0.1 V
